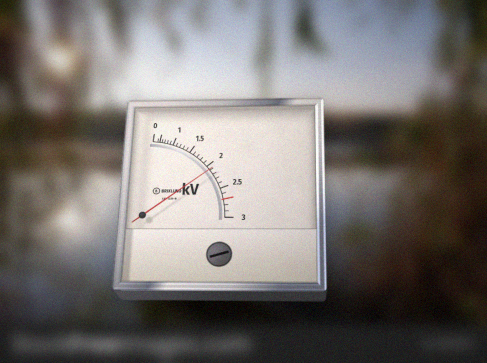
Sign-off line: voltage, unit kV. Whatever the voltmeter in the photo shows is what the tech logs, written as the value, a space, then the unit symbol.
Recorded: 2.1 kV
